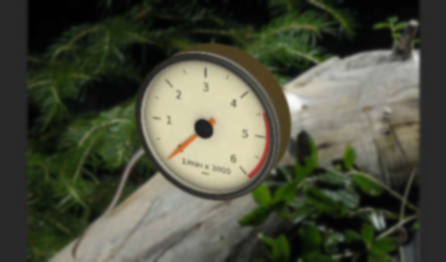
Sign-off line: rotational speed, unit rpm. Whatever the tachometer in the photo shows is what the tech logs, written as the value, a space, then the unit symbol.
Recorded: 0 rpm
